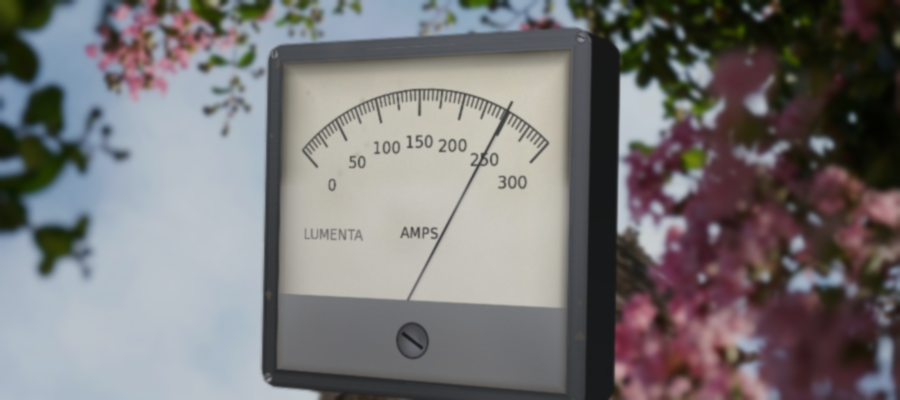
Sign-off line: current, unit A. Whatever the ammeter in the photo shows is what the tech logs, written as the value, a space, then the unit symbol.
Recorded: 250 A
